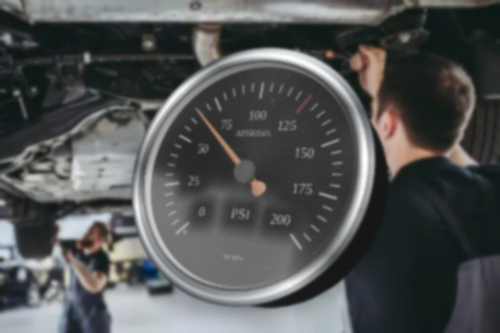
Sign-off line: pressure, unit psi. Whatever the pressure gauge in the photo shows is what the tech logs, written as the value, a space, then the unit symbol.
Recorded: 65 psi
